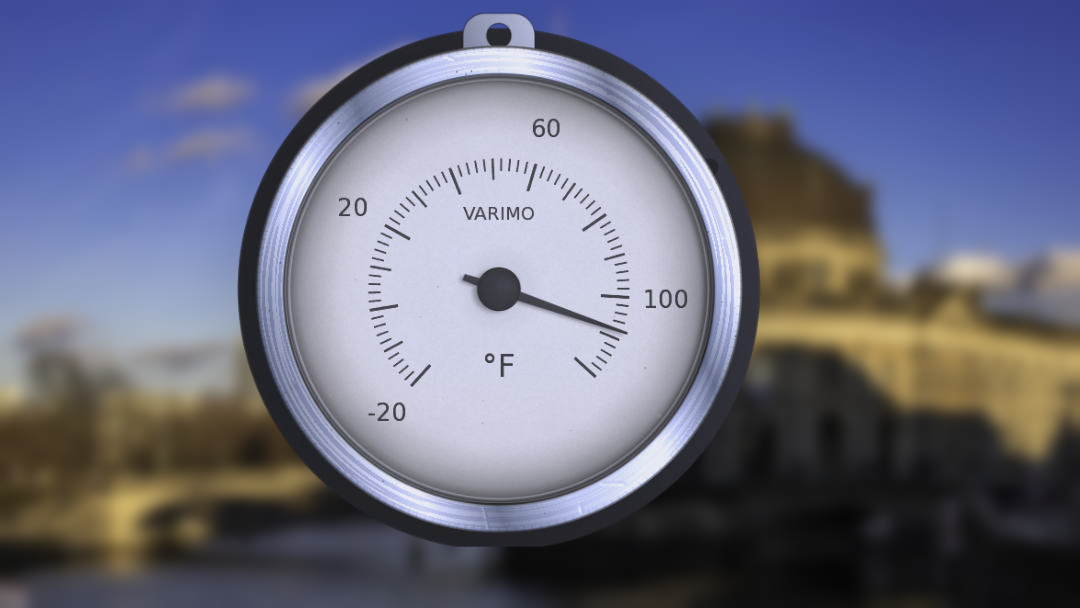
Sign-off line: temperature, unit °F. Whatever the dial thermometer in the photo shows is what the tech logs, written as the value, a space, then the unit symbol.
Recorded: 108 °F
